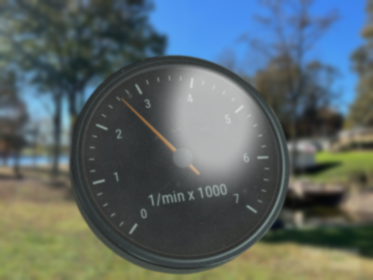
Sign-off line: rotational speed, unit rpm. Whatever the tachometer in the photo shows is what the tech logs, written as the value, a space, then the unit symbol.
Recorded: 2600 rpm
